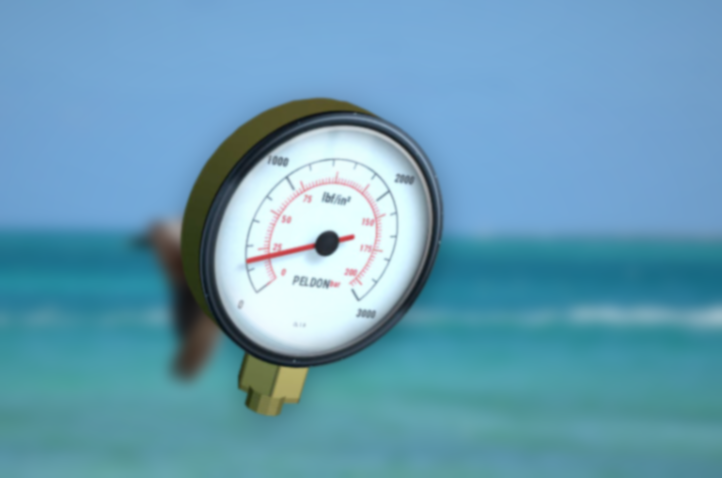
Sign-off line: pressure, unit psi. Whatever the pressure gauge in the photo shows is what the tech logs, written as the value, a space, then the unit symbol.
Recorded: 300 psi
